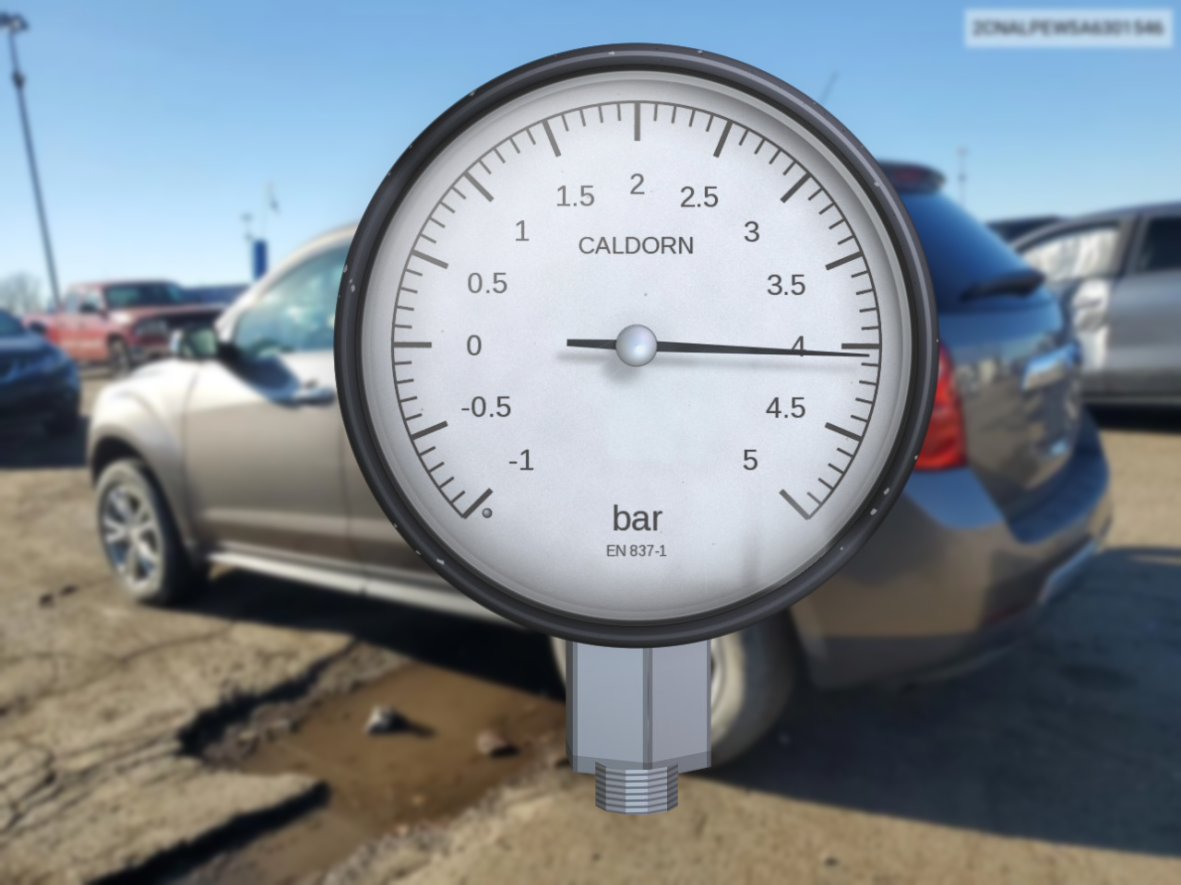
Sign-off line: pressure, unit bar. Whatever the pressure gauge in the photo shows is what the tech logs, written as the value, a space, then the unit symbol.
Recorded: 4.05 bar
